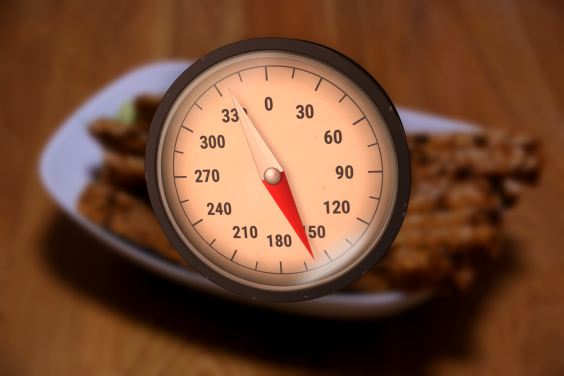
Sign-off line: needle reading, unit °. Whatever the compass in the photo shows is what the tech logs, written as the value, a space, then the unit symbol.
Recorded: 157.5 °
